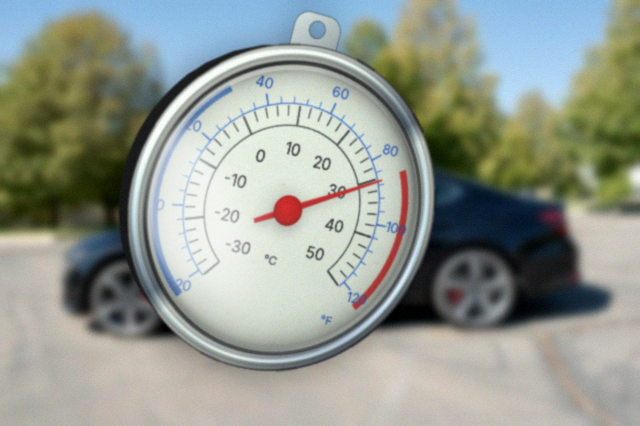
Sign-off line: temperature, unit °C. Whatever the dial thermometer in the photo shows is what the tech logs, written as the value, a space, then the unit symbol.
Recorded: 30 °C
